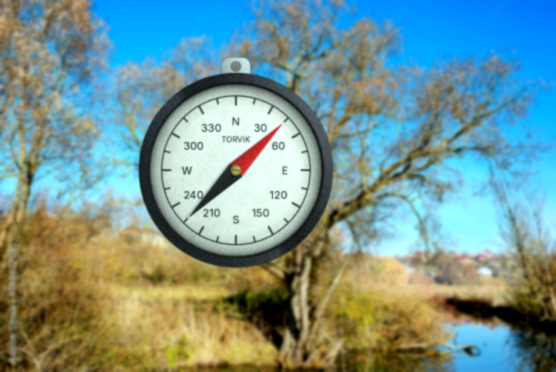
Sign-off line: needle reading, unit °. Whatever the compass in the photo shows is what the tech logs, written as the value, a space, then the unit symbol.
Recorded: 45 °
